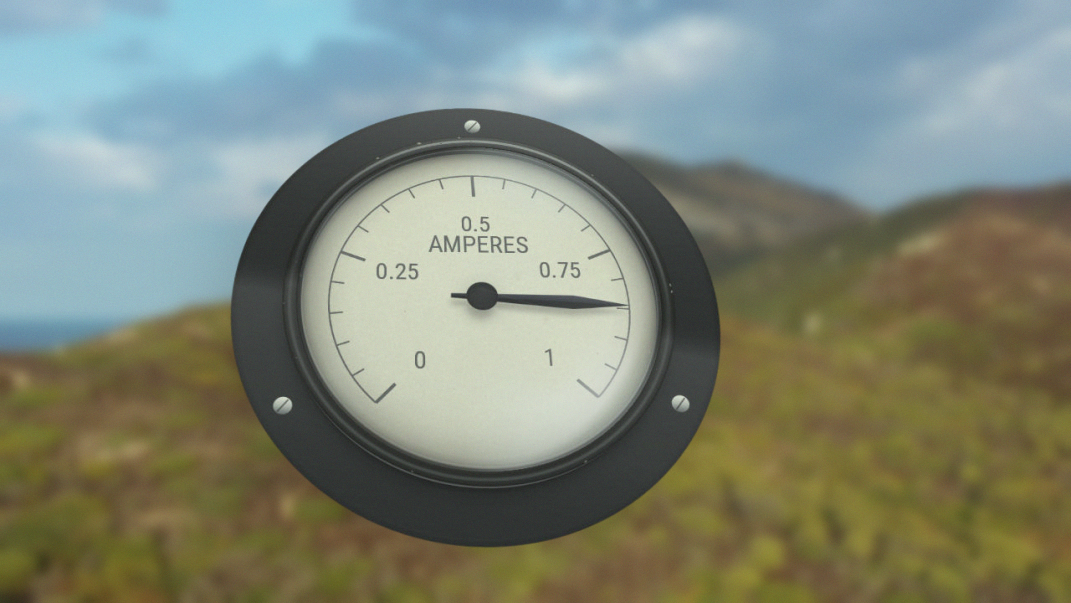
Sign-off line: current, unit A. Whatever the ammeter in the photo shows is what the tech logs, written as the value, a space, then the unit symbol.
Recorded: 0.85 A
